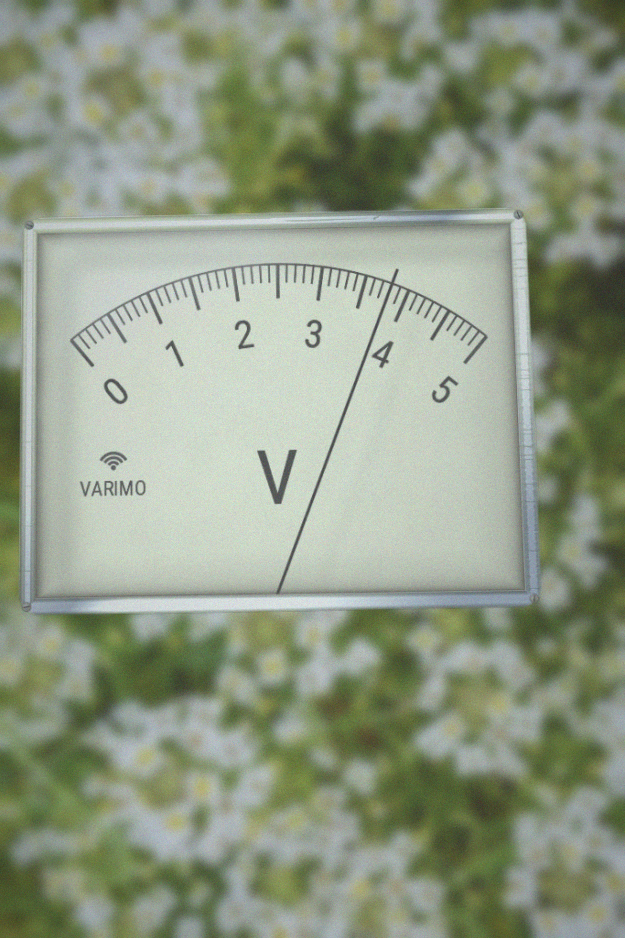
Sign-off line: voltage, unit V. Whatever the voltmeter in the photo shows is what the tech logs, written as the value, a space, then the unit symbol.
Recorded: 3.8 V
